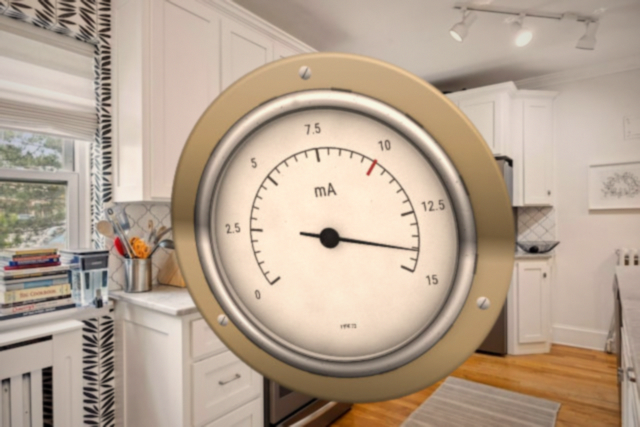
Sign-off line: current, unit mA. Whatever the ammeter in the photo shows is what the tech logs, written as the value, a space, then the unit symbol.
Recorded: 14 mA
